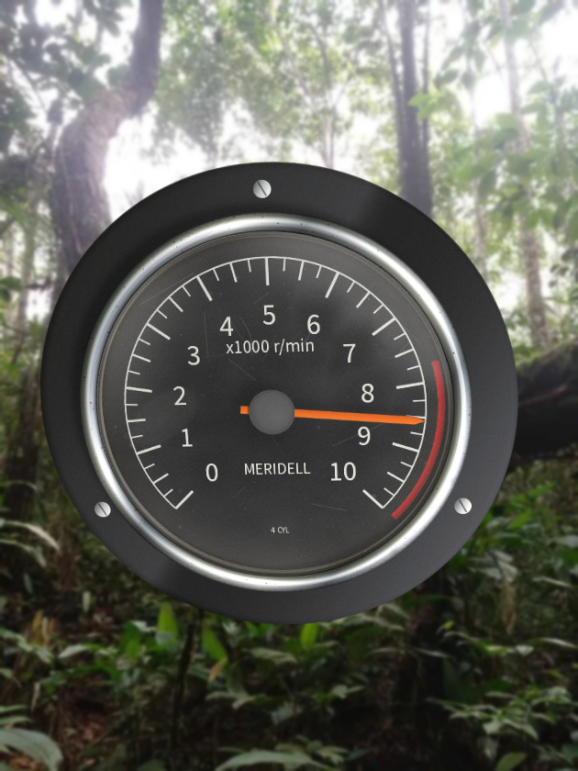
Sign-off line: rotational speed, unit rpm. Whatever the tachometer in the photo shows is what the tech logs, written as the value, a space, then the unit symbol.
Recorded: 8500 rpm
